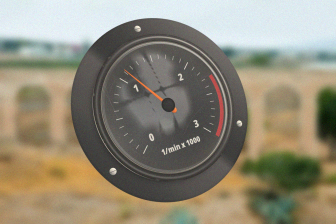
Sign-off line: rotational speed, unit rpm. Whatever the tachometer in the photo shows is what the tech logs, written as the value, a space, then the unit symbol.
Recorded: 1100 rpm
